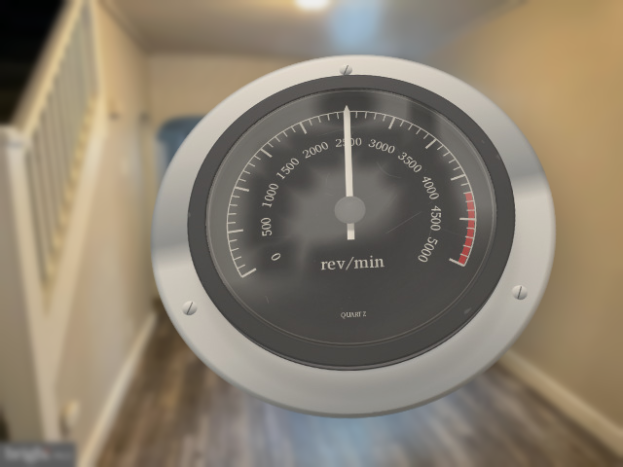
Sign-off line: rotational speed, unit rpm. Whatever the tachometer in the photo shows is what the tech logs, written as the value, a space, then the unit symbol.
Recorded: 2500 rpm
